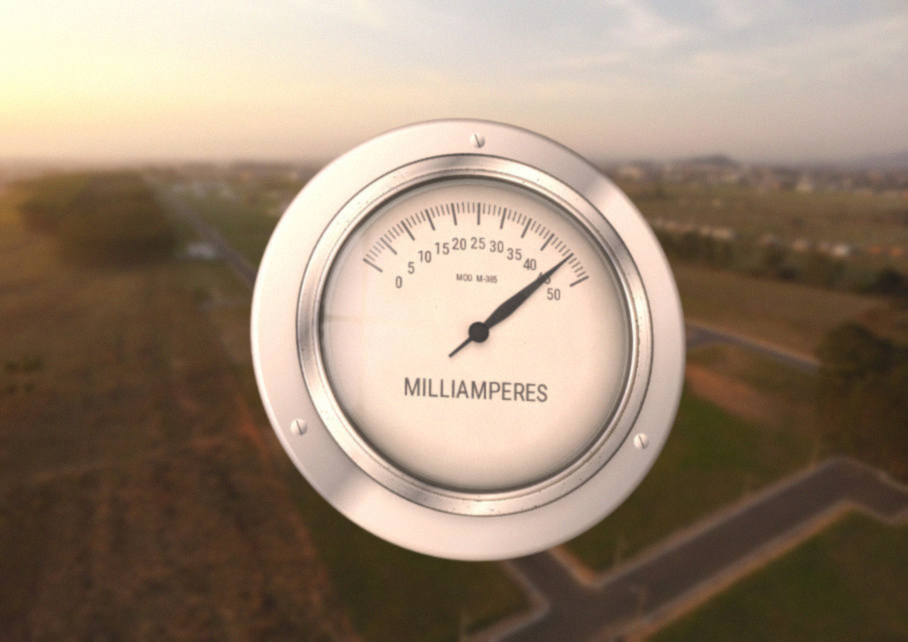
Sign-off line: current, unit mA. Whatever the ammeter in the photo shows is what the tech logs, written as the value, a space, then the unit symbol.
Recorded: 45 mA
